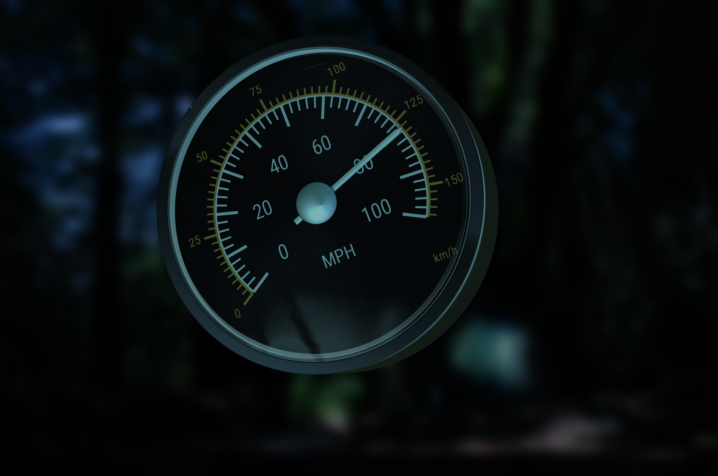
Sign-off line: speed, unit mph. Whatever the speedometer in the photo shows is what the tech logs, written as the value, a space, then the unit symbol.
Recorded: 80 mph
